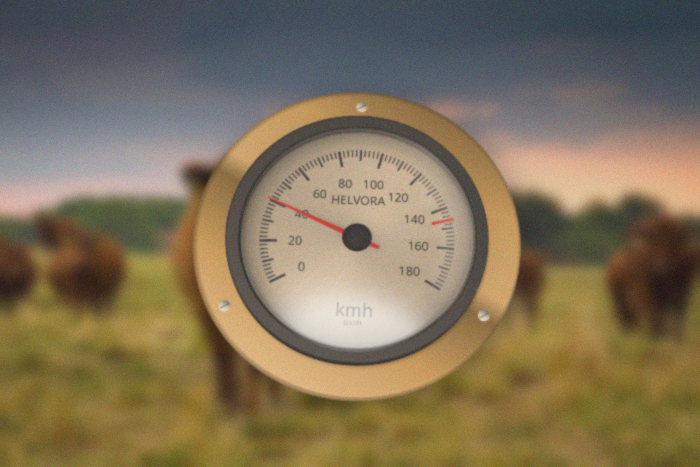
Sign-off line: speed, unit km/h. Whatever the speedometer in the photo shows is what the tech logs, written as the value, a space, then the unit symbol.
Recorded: 40 km/h
